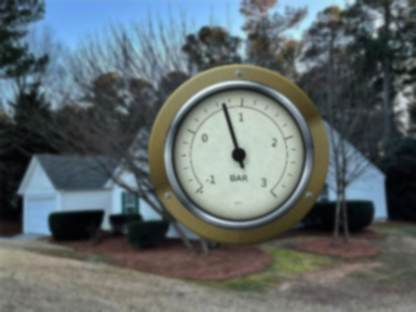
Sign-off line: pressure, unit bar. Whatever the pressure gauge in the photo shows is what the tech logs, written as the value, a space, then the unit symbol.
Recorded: 0.7 bar
